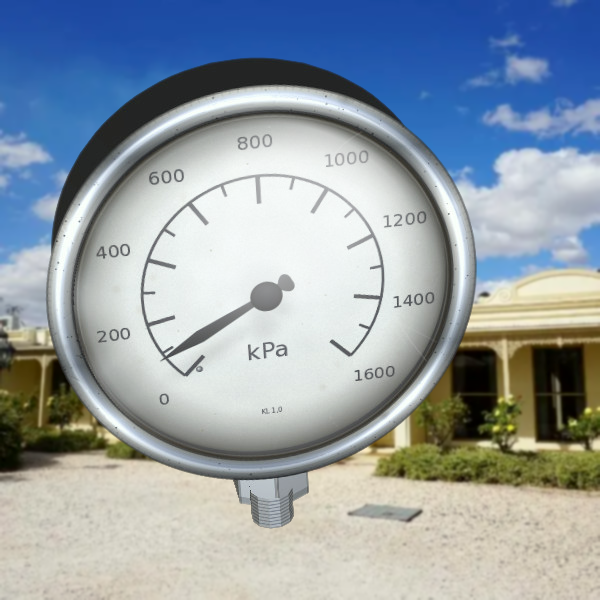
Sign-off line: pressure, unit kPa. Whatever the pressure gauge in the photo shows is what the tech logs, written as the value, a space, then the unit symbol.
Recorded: 100 kPa
